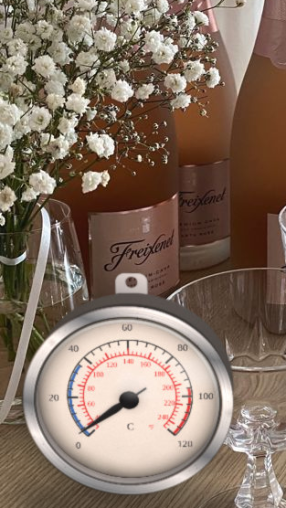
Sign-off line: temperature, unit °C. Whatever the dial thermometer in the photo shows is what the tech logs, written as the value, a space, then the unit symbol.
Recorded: 4 °C
